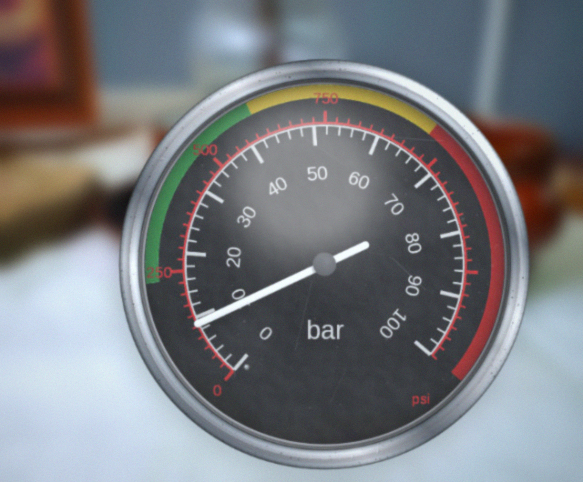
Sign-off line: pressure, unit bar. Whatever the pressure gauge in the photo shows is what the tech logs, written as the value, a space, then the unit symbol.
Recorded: 9 bar
